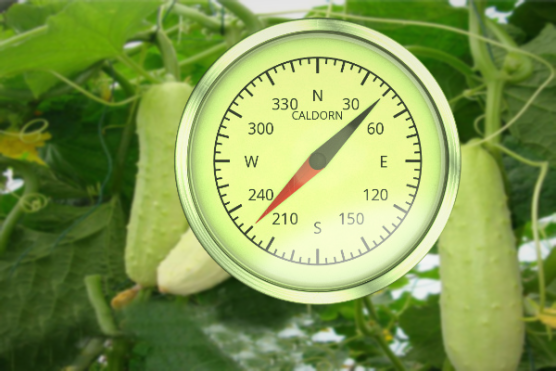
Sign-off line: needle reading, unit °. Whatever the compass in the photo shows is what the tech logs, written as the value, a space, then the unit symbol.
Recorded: 225 °
